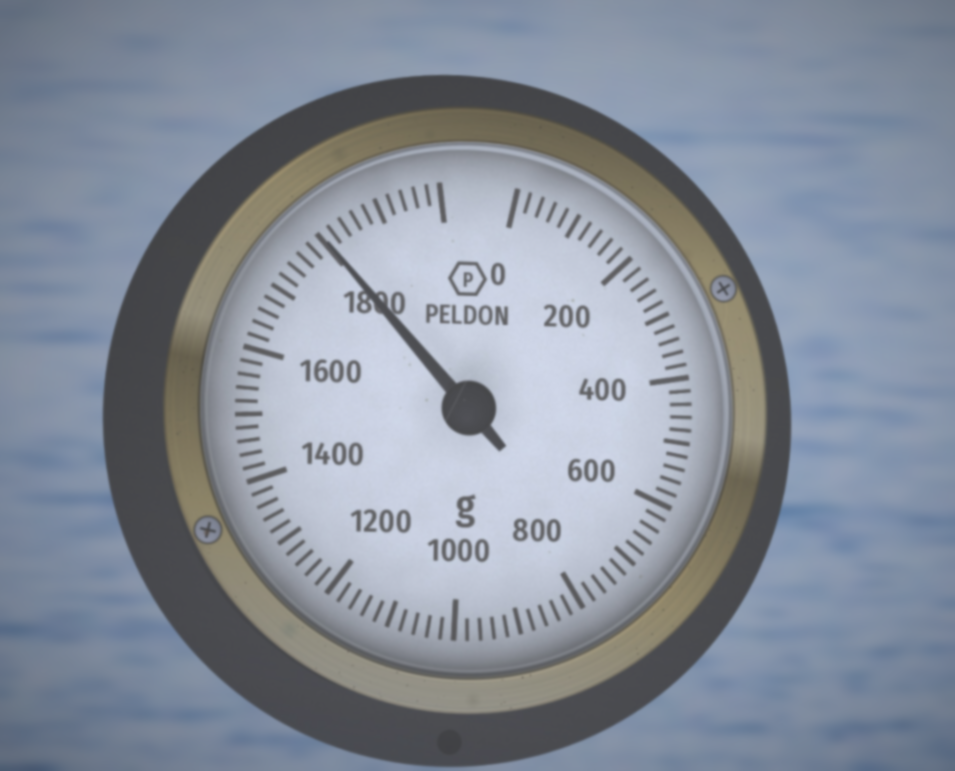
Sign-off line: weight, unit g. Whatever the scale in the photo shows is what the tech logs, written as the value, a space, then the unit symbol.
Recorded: 1800 g
